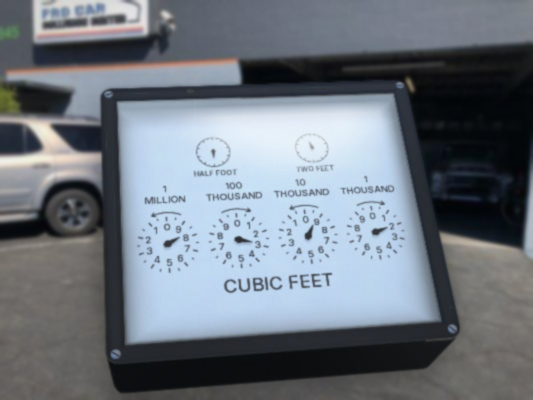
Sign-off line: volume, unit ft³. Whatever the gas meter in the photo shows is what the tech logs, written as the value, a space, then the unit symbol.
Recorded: 829200 ft³
